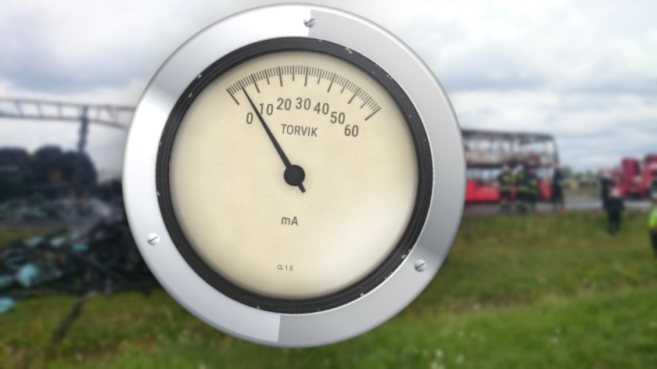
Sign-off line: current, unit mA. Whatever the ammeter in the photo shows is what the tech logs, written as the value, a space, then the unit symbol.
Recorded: 5 mA
